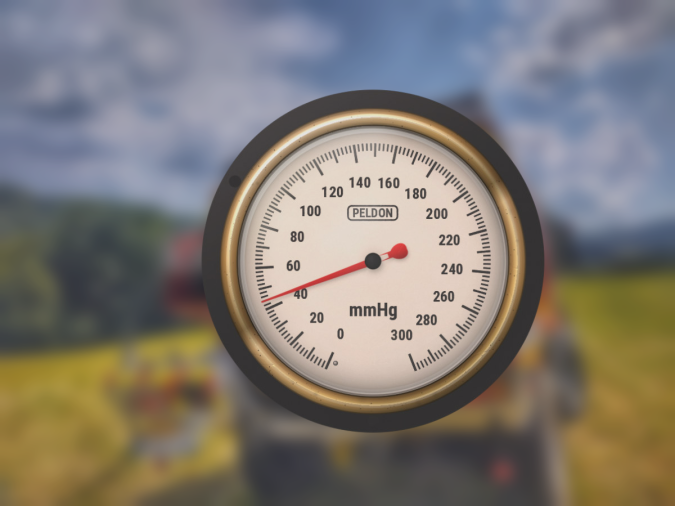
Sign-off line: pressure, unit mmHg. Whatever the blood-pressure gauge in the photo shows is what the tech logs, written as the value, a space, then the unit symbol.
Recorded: 44 mmHg
